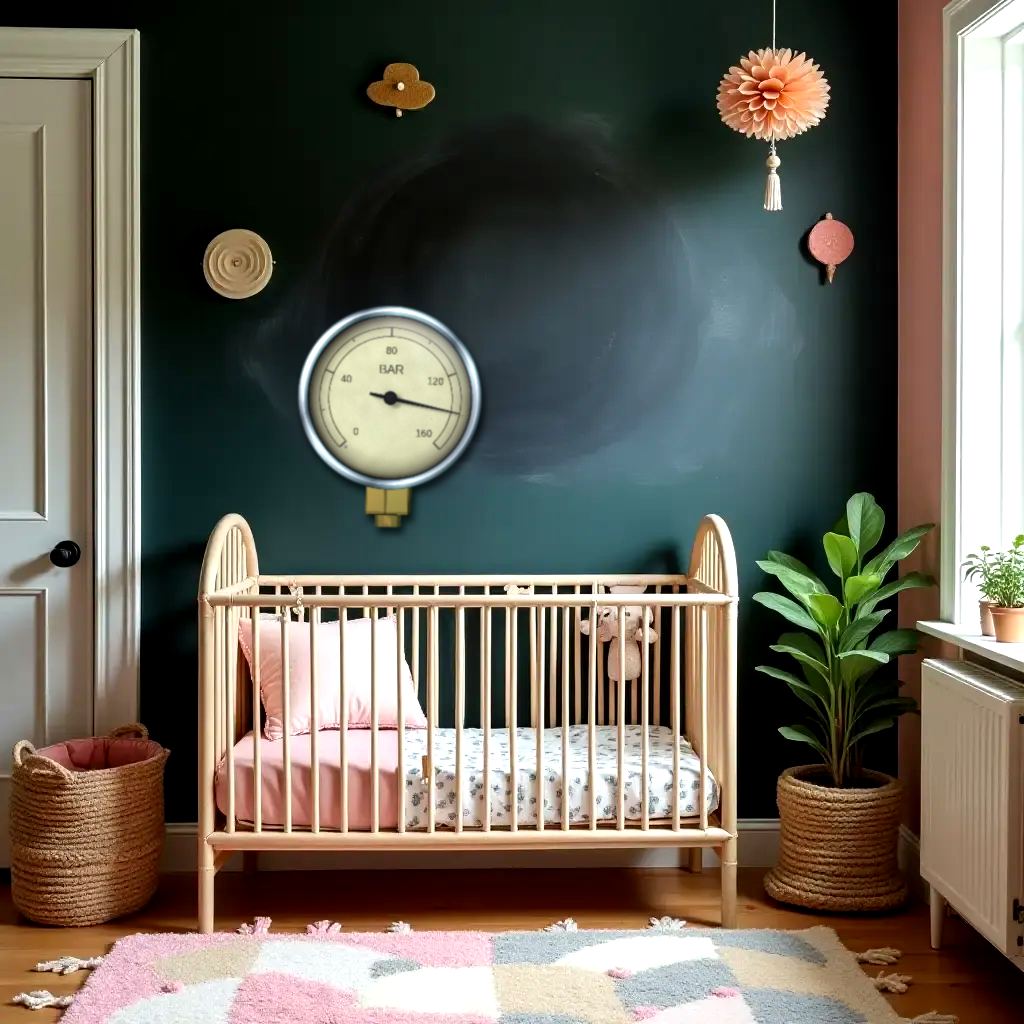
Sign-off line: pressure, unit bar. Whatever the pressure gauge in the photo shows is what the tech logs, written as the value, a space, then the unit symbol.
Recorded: 140 bar
